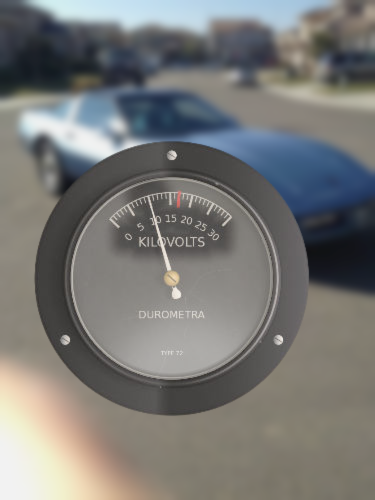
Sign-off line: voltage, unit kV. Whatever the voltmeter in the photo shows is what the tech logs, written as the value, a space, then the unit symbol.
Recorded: 10 kV
